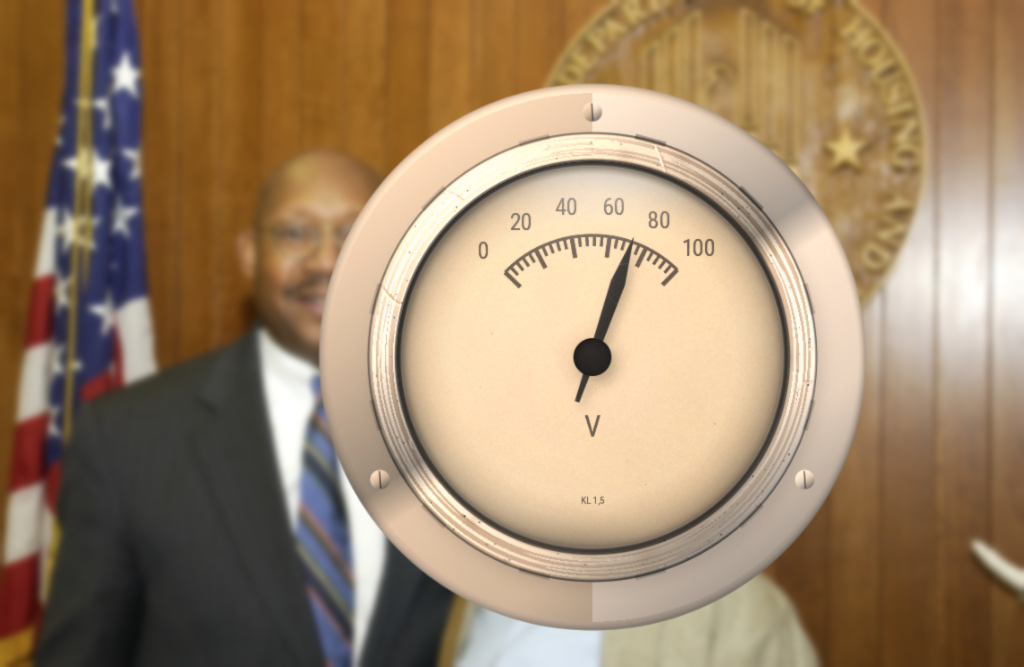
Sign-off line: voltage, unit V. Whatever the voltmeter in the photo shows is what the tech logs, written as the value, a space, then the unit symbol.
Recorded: 72 V
